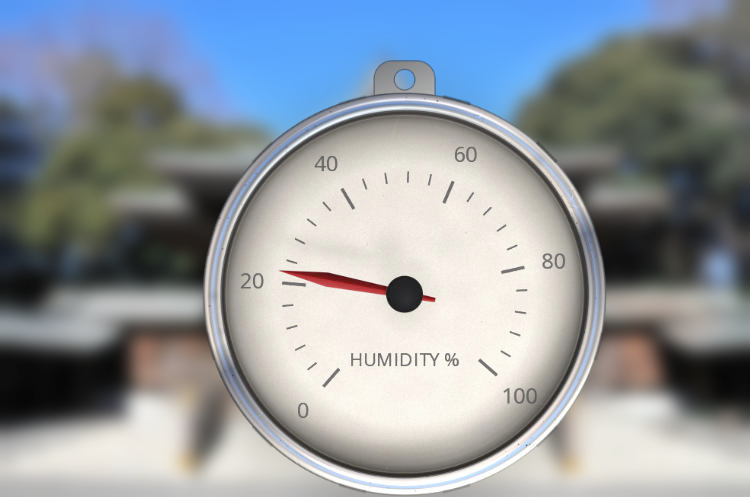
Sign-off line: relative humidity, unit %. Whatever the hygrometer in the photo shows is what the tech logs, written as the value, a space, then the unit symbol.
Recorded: 22 %
